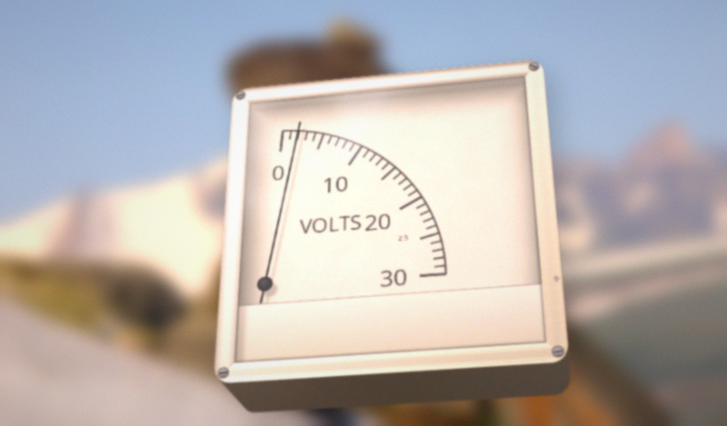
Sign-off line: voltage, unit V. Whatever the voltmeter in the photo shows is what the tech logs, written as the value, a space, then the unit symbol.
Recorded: 2 V
